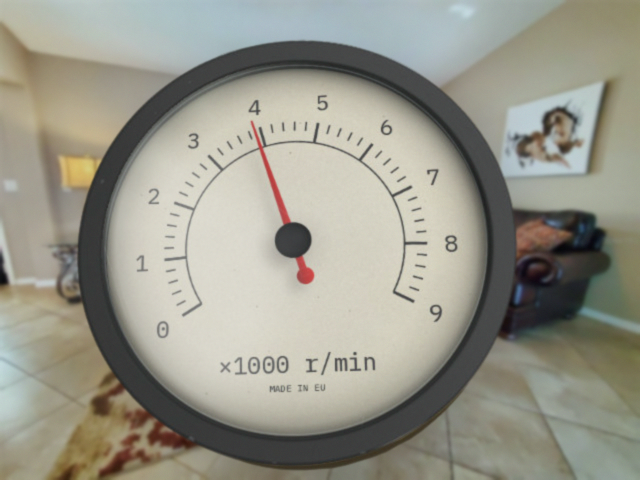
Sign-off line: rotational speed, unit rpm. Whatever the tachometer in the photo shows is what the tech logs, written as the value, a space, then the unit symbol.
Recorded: 3900 rpm
